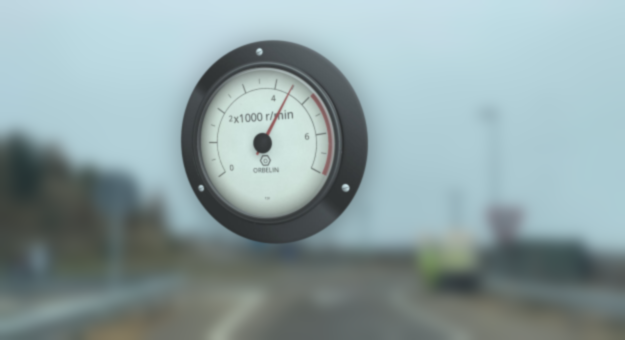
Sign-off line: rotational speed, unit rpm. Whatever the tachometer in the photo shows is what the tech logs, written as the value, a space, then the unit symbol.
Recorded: 4500 rpm
